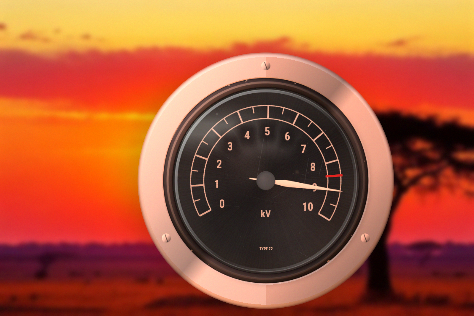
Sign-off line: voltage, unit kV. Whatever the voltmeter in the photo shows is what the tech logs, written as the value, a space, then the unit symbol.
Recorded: 9 kV
